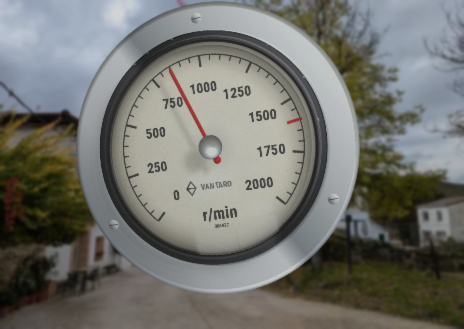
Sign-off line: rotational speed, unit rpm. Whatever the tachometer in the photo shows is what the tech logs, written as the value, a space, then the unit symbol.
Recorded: 850 rpm
